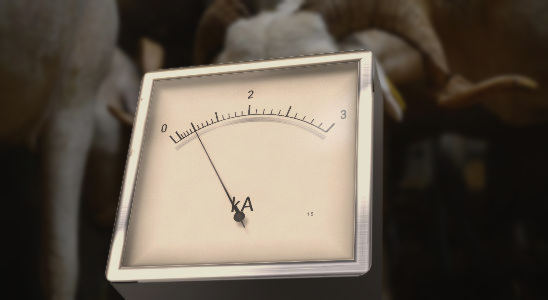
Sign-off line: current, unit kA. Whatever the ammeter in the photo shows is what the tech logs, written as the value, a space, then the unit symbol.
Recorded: 1 kA
